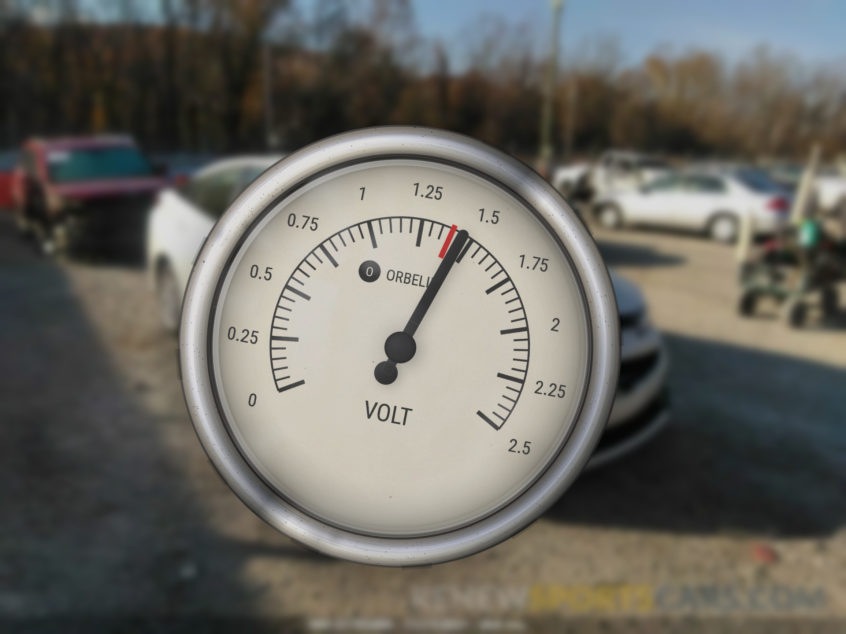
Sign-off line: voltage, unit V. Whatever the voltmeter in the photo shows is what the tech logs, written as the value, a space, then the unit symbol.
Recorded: 1.45 V
